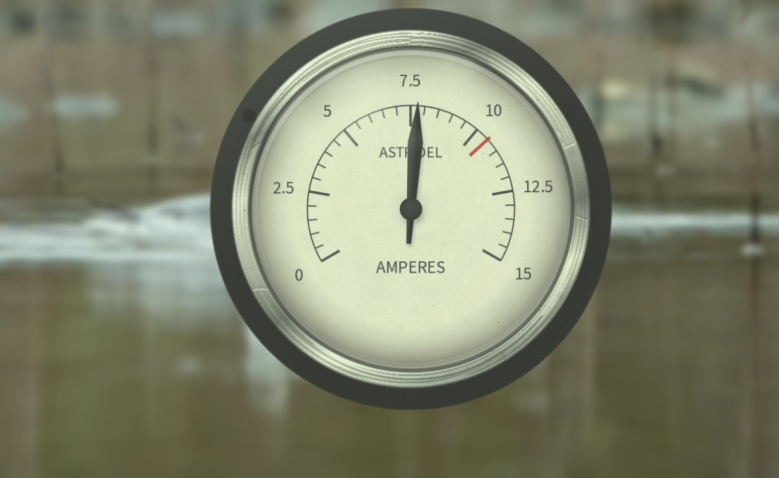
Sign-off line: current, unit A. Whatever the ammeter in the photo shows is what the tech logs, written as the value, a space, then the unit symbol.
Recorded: 7.75 A
